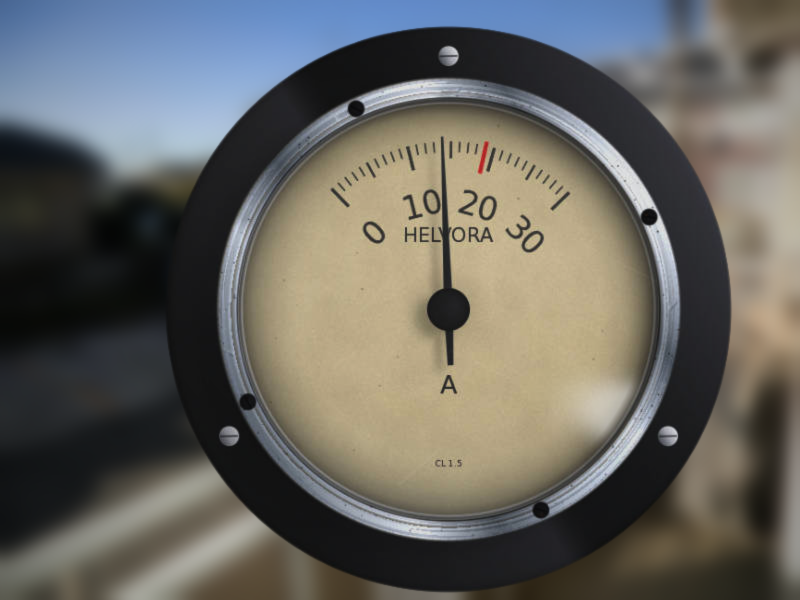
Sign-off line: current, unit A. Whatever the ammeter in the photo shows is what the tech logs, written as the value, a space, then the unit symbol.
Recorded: 14 A
